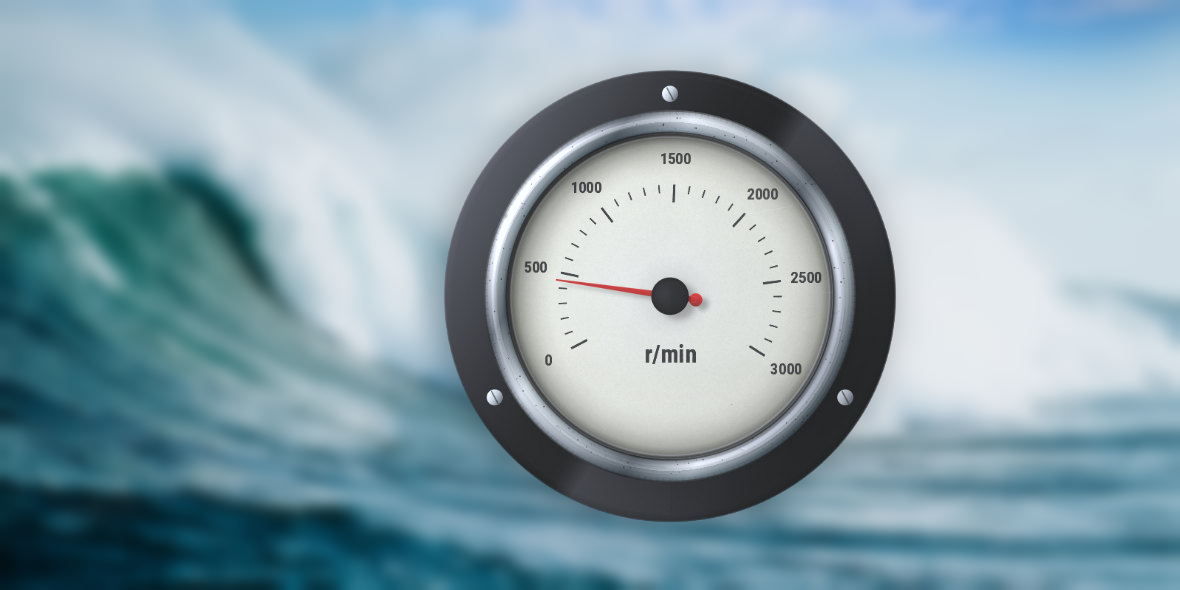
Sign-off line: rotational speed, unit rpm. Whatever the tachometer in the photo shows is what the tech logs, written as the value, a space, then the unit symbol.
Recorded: 450 rpm
